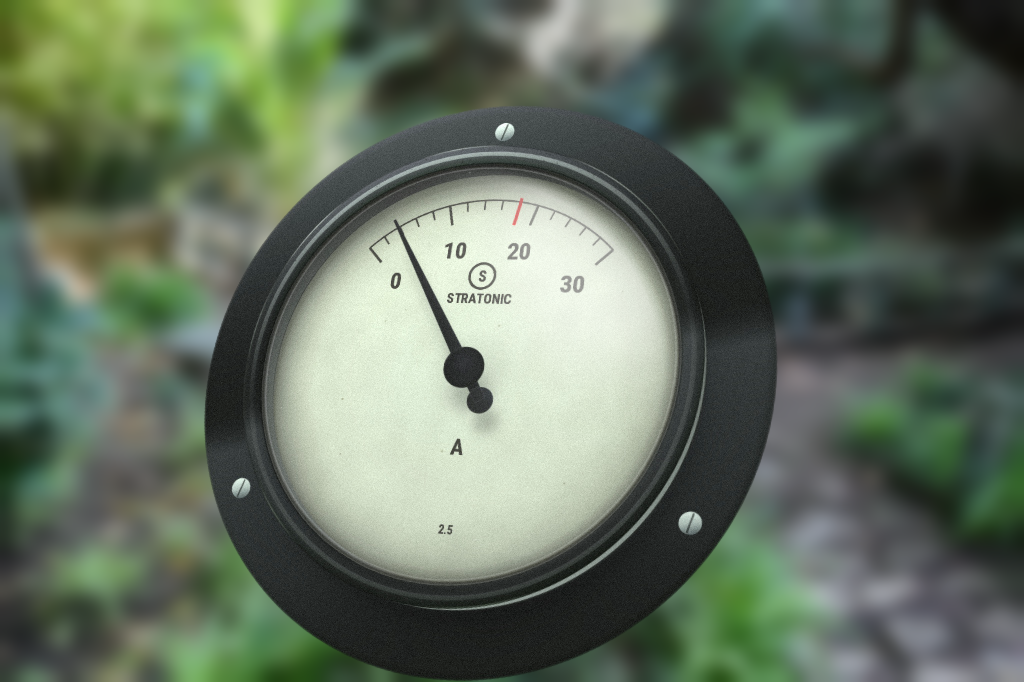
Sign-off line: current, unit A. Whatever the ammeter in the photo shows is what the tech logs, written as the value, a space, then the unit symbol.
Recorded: 4 A
